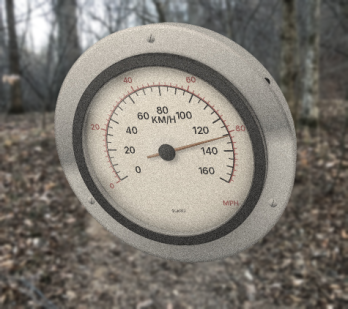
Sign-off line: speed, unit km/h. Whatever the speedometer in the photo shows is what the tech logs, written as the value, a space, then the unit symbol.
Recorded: 130 km/h
